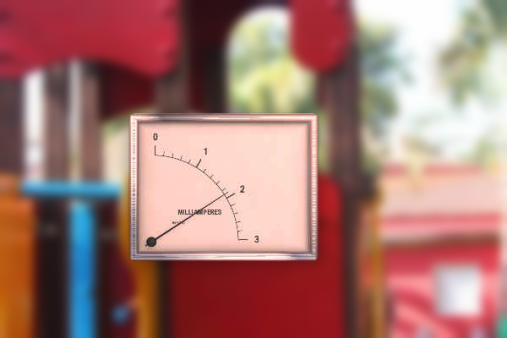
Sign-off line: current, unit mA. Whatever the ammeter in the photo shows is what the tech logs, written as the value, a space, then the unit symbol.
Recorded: 1.9 mA
